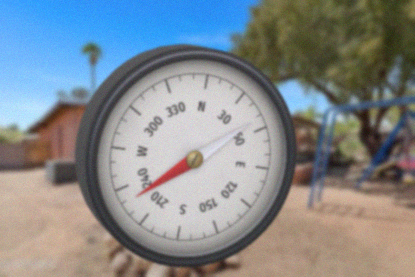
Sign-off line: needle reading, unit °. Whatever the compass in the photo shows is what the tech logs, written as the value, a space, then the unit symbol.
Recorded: 230 °
